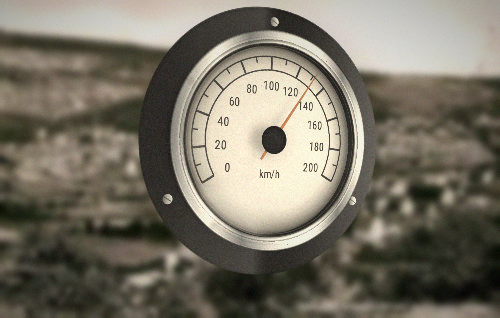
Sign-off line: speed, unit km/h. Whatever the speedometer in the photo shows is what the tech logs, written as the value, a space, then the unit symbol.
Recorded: 130 km/h
